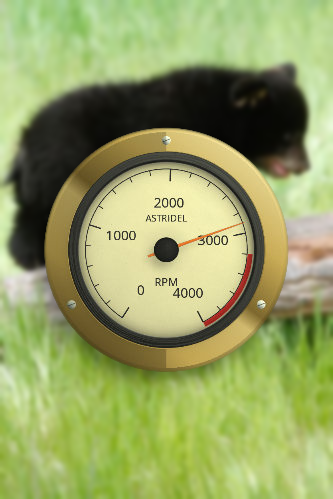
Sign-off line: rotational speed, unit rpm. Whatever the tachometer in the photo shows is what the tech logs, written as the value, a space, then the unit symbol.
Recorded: 2900 rpm
